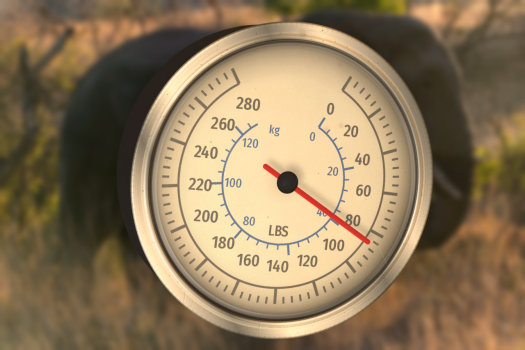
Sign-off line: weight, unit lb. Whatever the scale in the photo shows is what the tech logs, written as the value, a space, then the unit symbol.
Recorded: 86 lb
